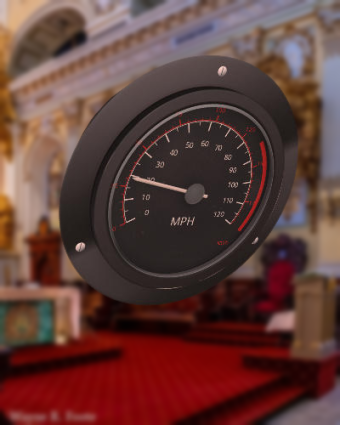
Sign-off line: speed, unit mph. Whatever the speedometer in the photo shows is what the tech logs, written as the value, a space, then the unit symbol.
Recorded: 20 mph
